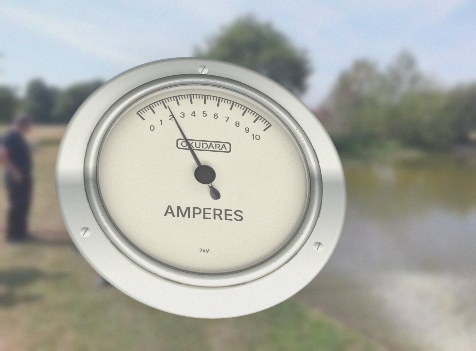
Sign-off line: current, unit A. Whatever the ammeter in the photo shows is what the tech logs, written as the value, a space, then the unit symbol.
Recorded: 2 A
